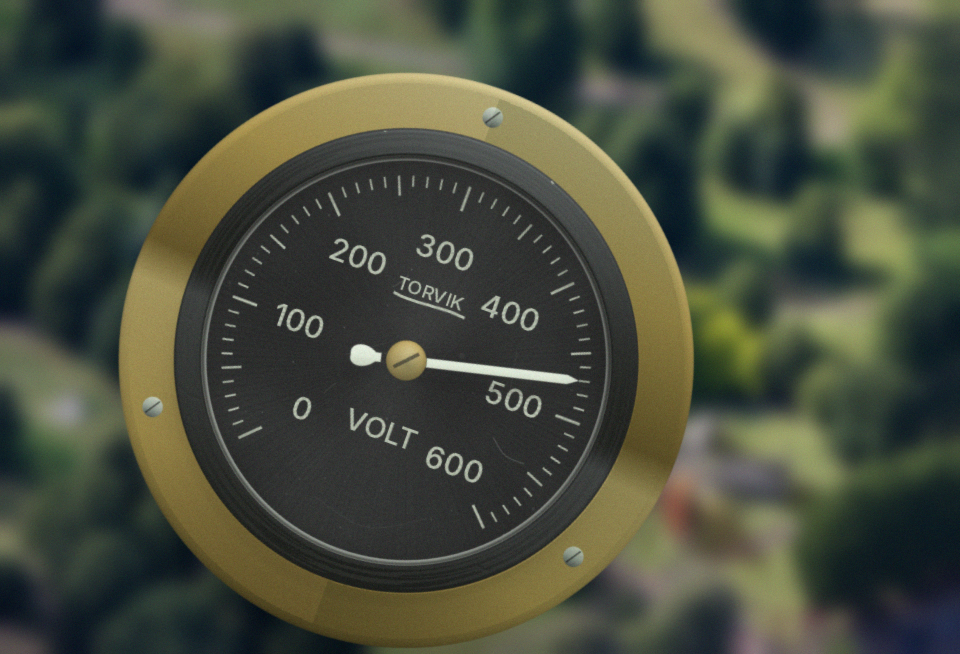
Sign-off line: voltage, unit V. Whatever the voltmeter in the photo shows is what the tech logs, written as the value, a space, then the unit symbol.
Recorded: 470 V
